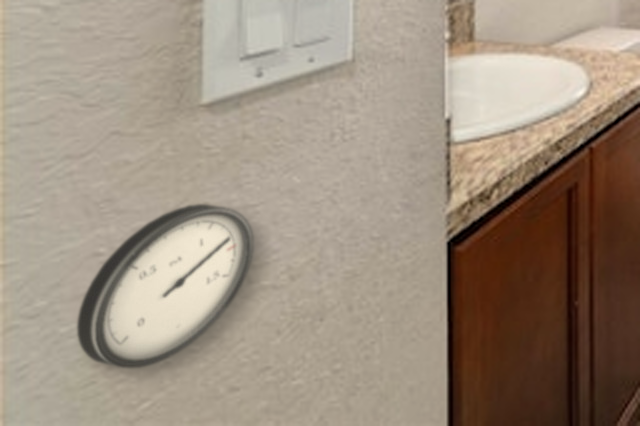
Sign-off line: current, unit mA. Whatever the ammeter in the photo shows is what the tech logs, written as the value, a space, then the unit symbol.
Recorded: 1.2 mA
